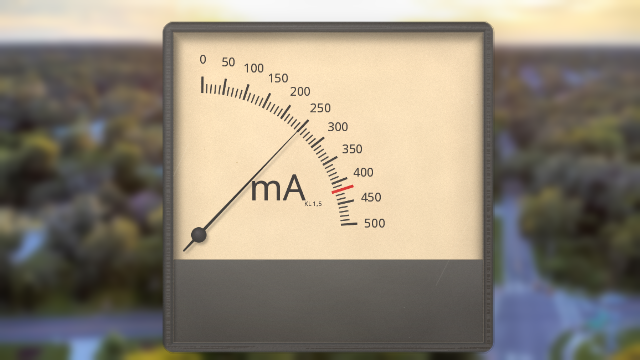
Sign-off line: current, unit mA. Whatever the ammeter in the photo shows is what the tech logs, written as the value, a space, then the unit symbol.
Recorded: 250 mA
